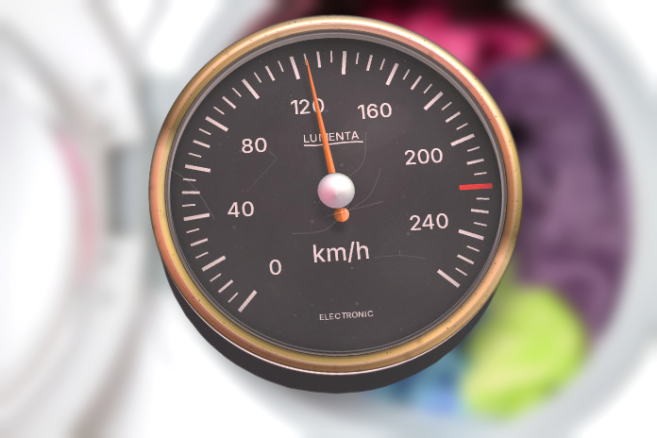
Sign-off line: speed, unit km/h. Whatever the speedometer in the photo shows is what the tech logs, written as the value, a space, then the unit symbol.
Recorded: 125 km/h
